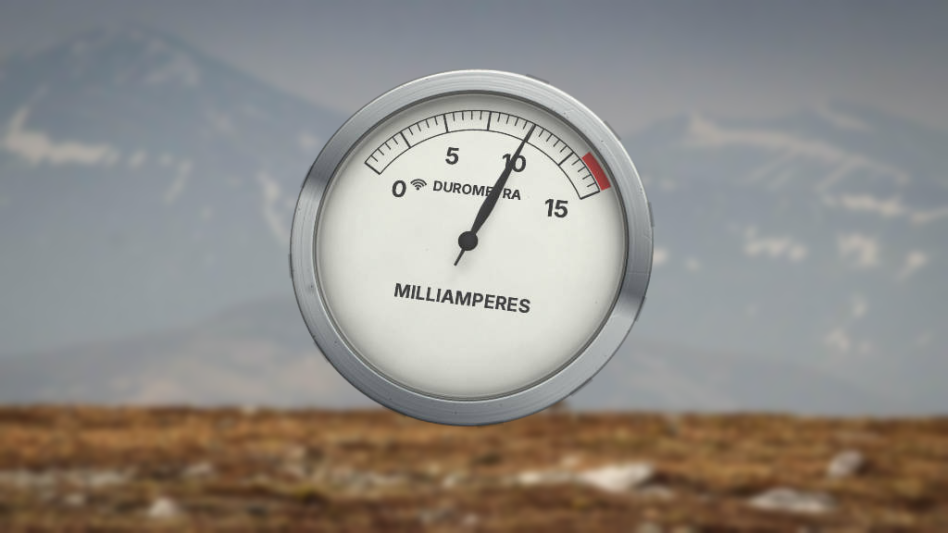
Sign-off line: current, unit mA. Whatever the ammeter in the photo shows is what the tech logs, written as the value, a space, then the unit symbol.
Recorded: 10 mA
